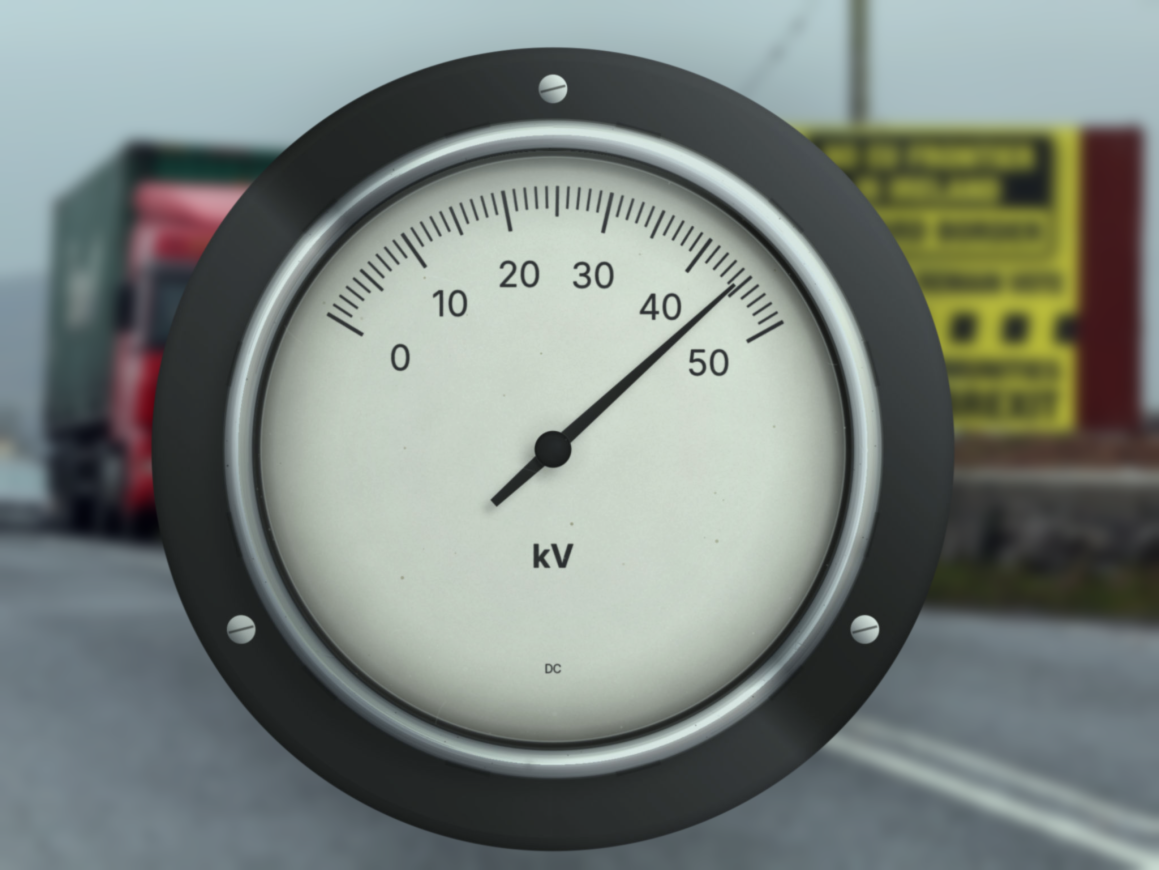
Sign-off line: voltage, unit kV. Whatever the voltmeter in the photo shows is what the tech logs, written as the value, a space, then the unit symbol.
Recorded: 44.5 kV
